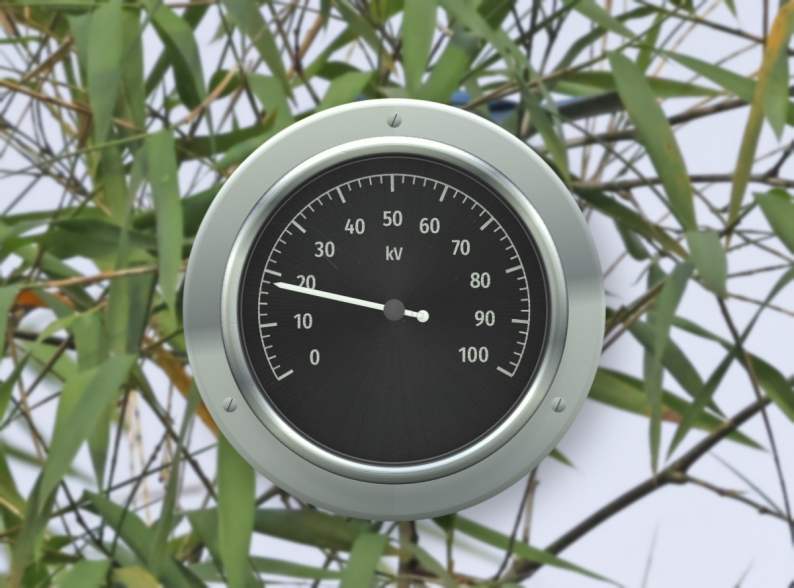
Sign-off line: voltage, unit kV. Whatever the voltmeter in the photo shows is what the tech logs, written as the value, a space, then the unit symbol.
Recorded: 18 kV
